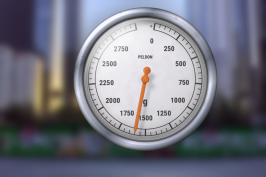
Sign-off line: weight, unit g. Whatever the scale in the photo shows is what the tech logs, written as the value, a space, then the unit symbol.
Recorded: 1600 g
